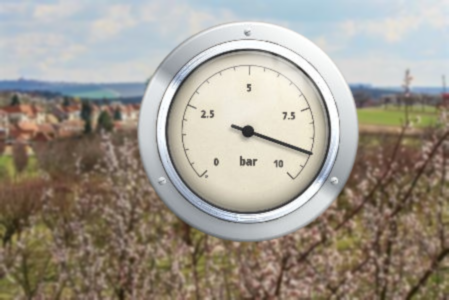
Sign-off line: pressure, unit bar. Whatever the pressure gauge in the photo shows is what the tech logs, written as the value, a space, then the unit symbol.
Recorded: 9 bar
